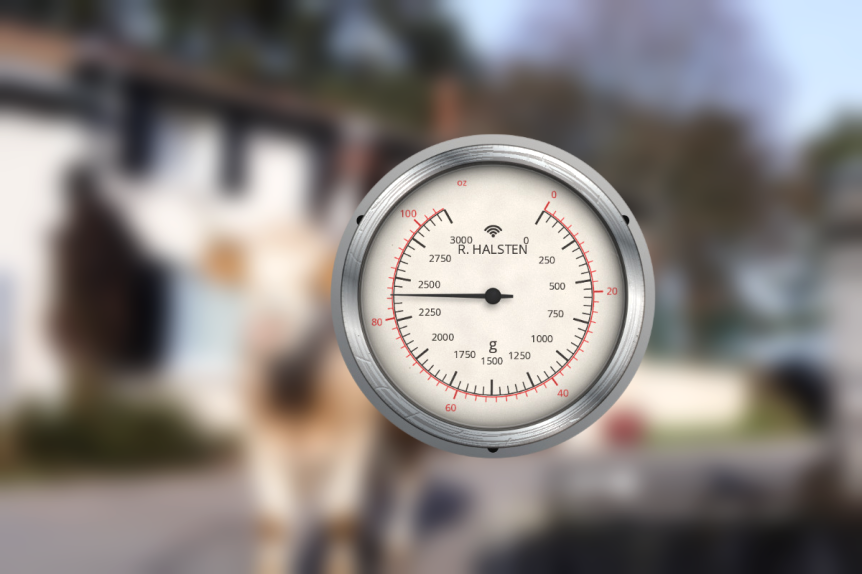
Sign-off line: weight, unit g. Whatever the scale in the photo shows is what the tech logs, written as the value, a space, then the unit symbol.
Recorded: 2400 g
